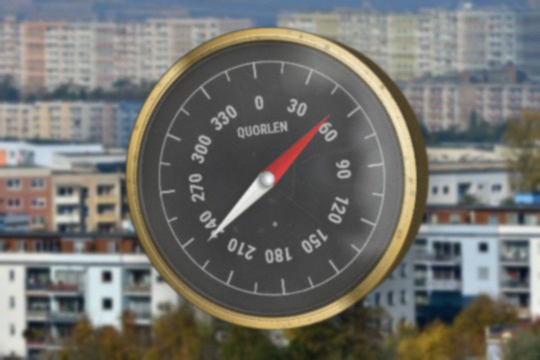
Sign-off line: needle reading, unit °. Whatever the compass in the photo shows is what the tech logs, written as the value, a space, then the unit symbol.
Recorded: 52.5 °
